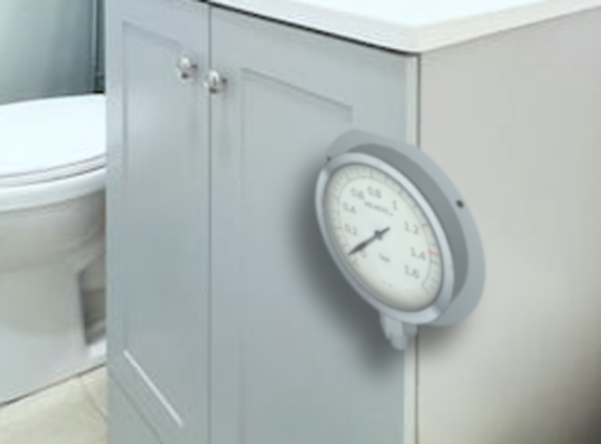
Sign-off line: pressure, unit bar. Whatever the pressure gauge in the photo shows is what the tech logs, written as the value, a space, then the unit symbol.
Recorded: 0.05 bar
